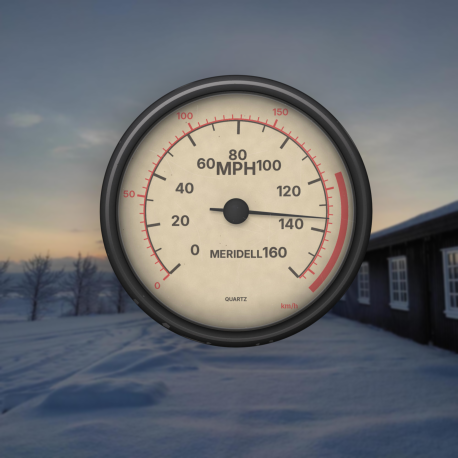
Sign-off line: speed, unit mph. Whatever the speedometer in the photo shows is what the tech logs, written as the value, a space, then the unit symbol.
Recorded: 135 mph
